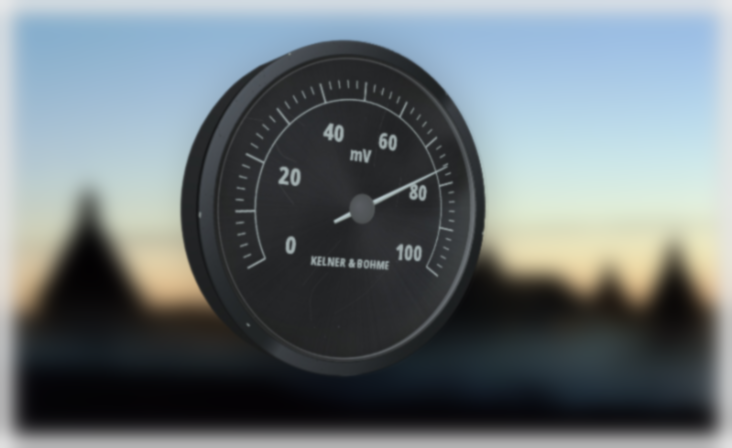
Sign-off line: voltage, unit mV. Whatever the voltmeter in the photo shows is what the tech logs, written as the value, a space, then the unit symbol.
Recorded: 76 mV
